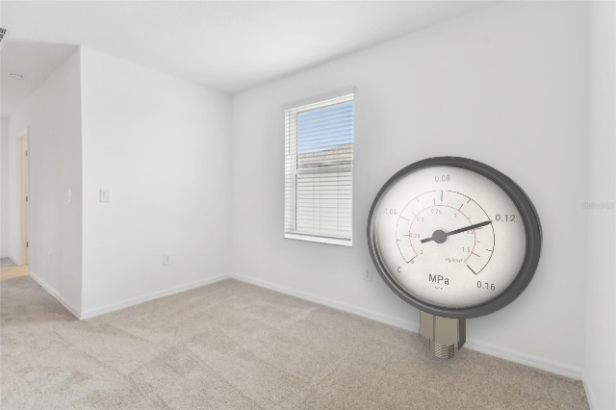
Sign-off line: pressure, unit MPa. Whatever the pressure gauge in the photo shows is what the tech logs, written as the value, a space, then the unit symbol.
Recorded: 0.12 MPa
